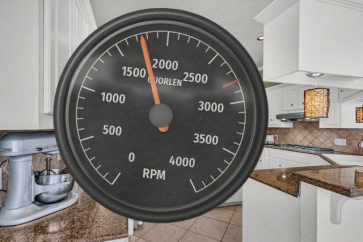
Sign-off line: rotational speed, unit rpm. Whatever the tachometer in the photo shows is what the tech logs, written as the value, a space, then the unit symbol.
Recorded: 1750 rpm
